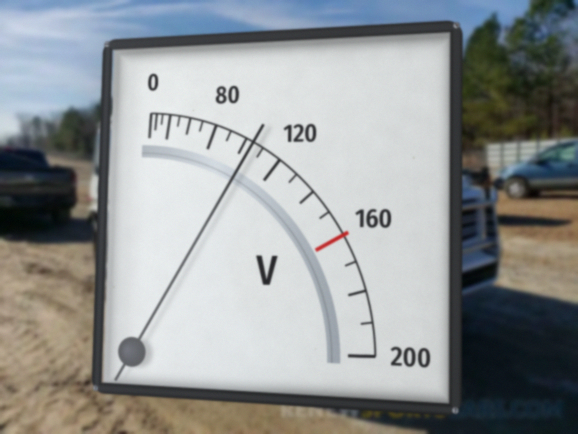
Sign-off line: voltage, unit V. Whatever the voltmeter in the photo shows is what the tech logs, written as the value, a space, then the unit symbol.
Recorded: 105 V
